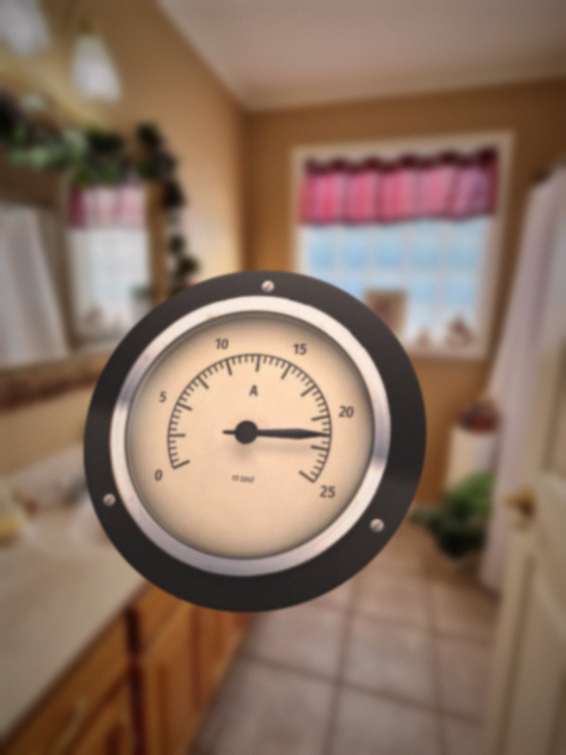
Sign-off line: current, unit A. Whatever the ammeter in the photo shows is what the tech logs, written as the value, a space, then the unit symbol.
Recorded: 21.5 A
